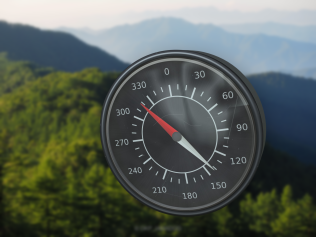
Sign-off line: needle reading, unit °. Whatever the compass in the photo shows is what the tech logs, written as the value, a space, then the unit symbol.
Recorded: 320 °
